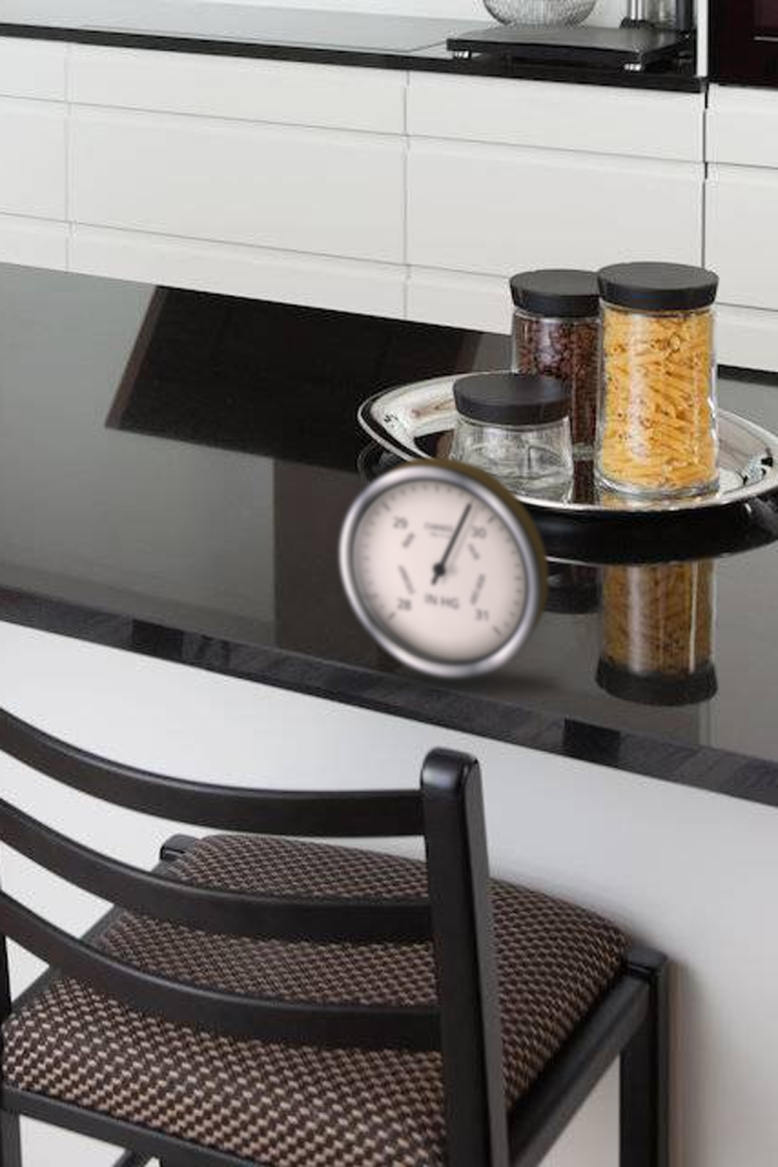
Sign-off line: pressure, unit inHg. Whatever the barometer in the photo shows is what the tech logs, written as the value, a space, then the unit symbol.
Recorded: 29.8 inHg
